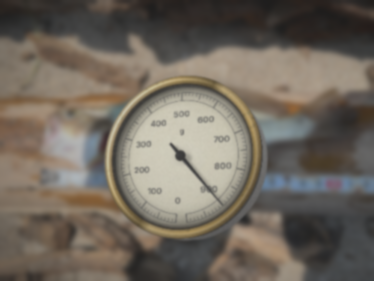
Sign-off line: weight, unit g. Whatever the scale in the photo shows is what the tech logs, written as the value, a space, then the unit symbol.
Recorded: 900 g
